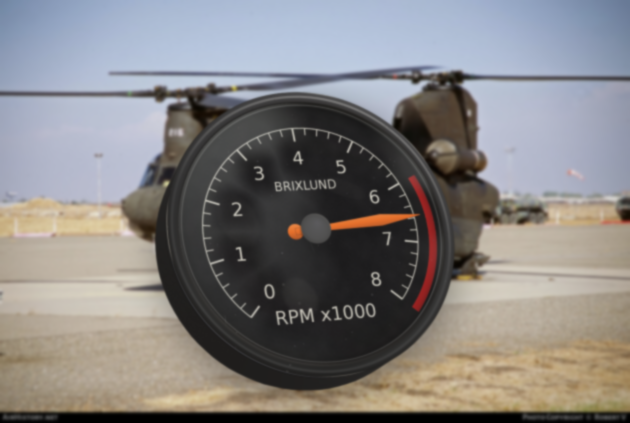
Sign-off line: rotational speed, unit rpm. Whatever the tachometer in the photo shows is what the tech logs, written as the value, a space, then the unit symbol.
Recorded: 6600 rpm
